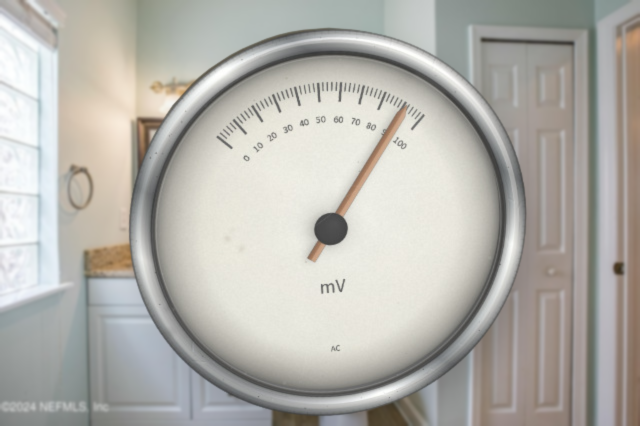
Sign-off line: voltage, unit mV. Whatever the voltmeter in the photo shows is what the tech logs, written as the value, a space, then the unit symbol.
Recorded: 90 mV
